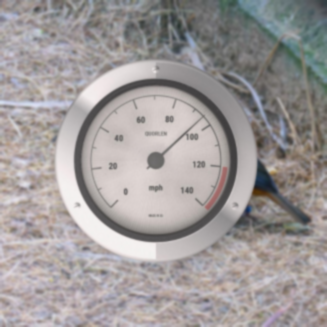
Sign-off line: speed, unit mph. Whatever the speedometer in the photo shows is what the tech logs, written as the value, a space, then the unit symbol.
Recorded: 95 mph
